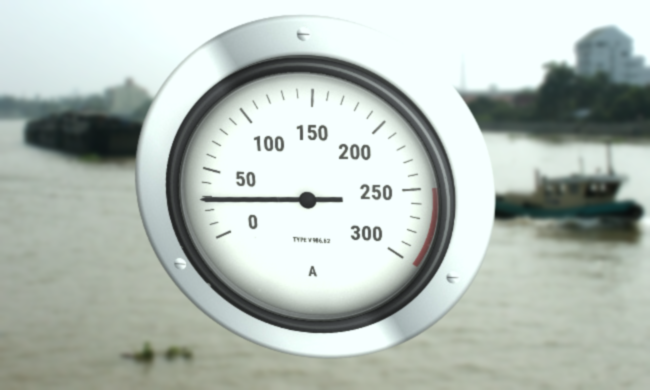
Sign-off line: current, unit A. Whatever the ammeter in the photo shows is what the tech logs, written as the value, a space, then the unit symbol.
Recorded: 30 A
